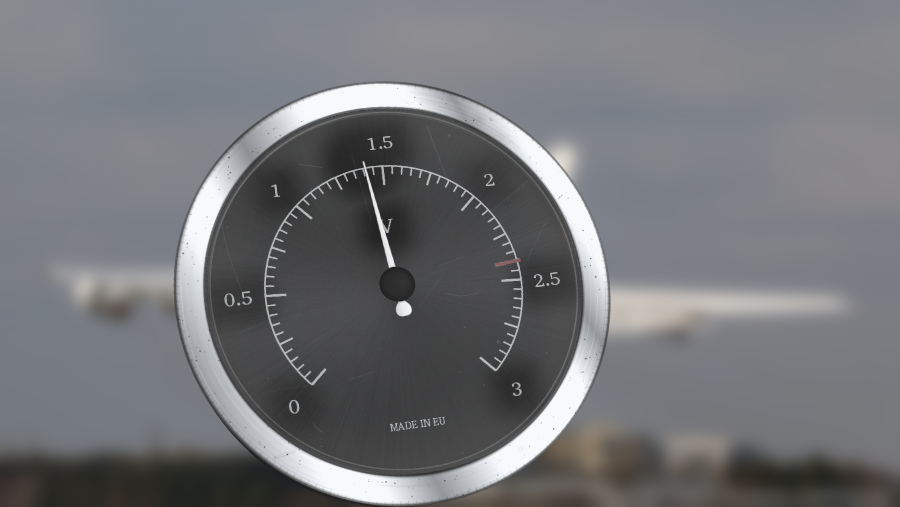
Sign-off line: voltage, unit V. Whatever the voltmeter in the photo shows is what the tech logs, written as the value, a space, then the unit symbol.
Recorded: 1.4 V
